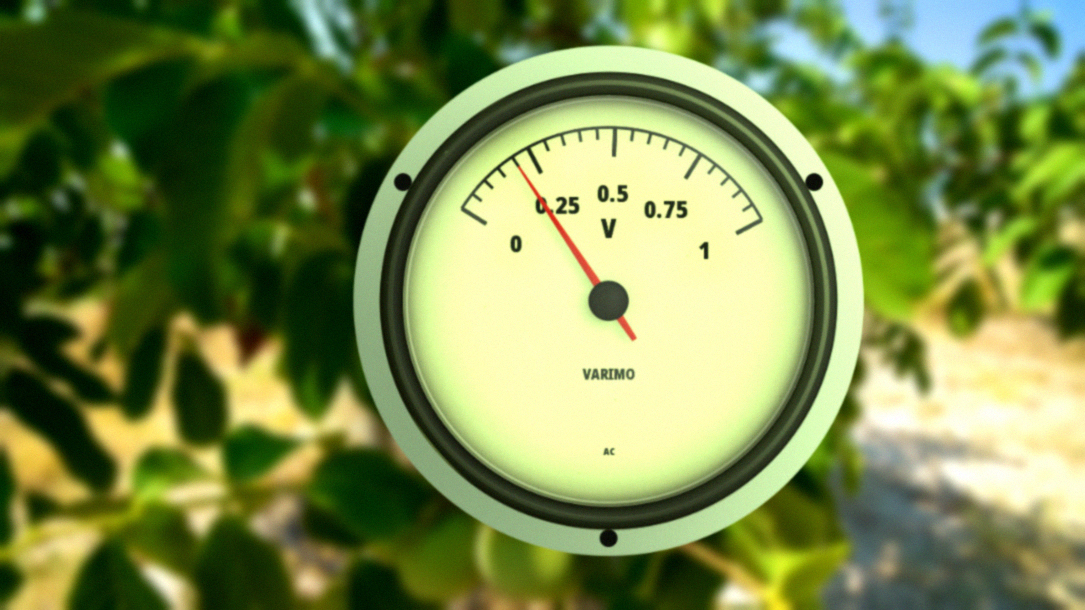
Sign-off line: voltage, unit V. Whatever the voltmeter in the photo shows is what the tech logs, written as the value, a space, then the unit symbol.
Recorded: 0.2 V
